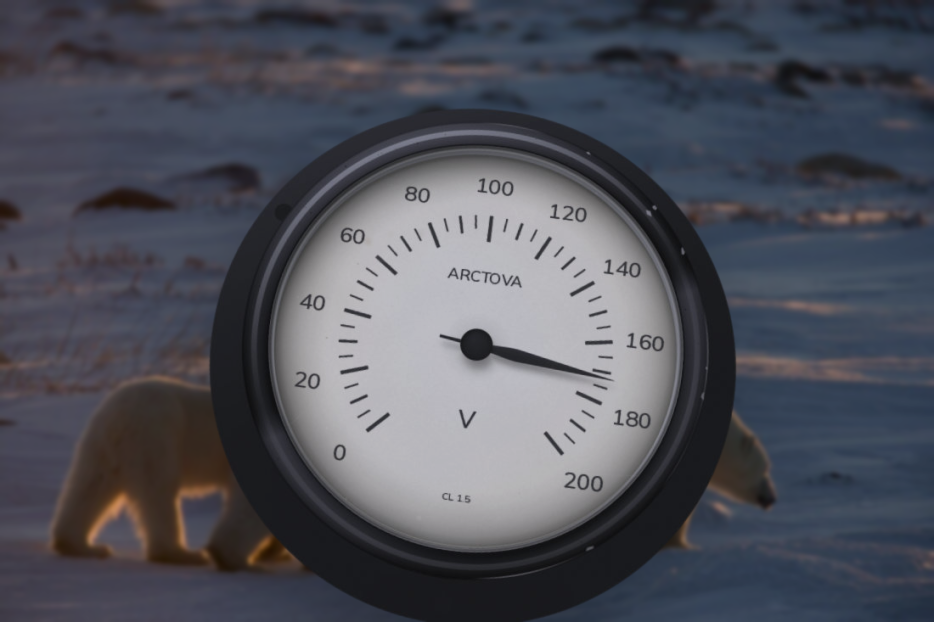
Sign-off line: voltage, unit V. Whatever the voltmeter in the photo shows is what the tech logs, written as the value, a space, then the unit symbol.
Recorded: 172.5 V
